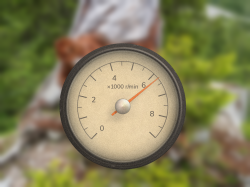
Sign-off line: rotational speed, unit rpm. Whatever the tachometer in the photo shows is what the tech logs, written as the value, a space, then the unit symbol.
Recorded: 6250 rpm
